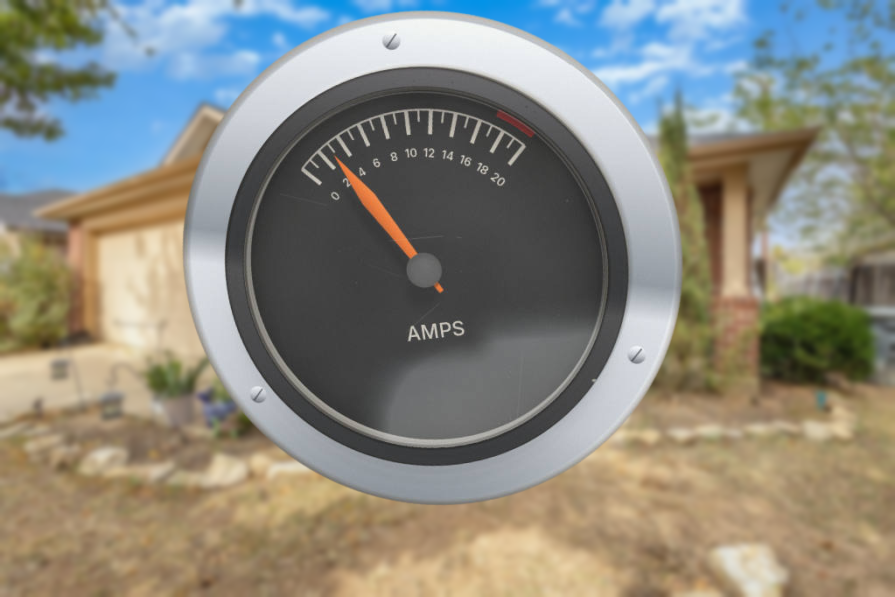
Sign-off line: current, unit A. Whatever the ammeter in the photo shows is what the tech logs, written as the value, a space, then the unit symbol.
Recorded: 3 A
